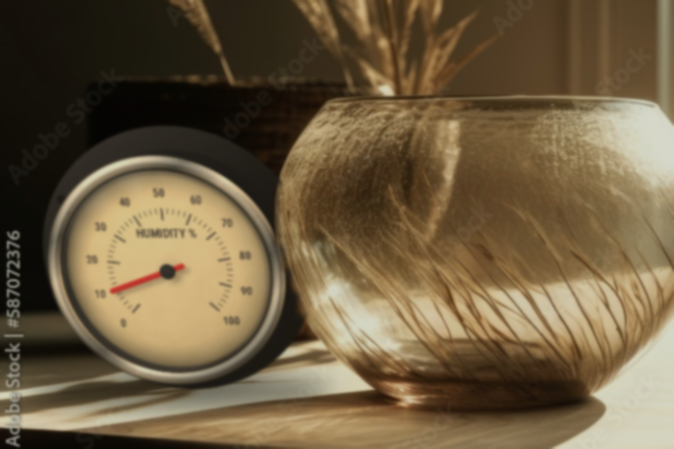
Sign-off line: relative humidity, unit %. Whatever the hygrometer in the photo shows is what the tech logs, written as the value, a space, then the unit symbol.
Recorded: 10 %
